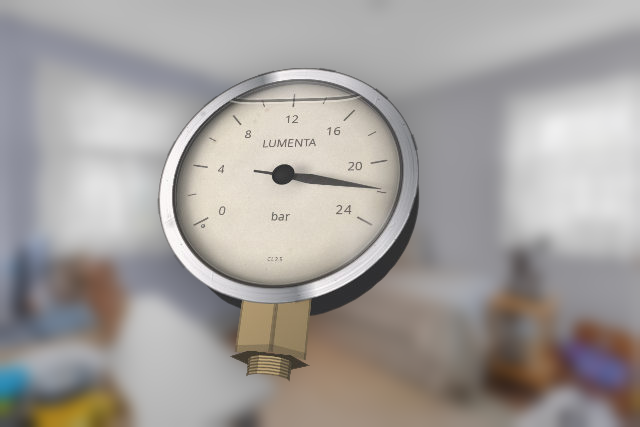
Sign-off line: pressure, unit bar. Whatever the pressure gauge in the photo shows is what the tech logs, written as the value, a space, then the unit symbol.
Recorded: 22 bar
